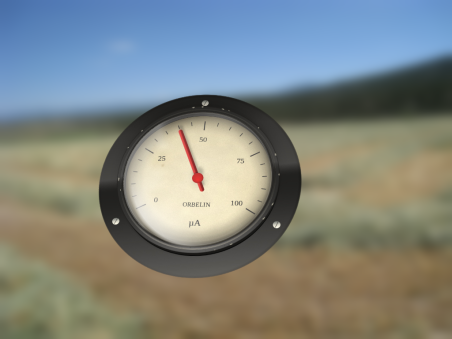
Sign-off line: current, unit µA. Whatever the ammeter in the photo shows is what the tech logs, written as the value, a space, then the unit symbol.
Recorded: 40 µA
